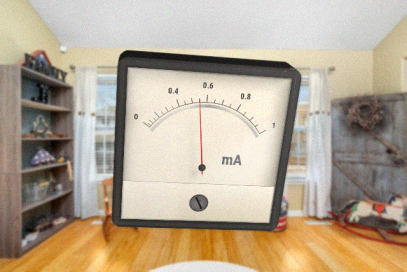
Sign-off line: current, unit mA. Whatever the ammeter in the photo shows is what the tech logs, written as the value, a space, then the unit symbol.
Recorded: 0.55 mA
